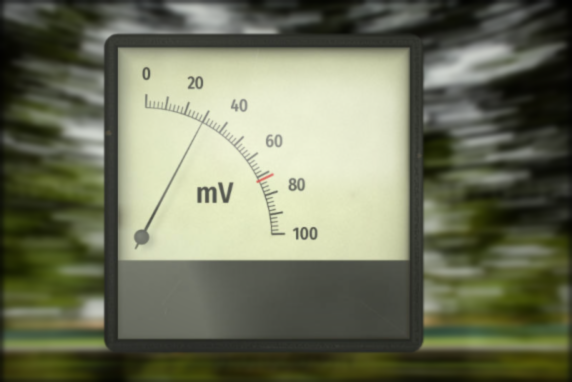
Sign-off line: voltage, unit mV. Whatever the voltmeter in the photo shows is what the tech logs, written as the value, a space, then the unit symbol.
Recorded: 30 mV
